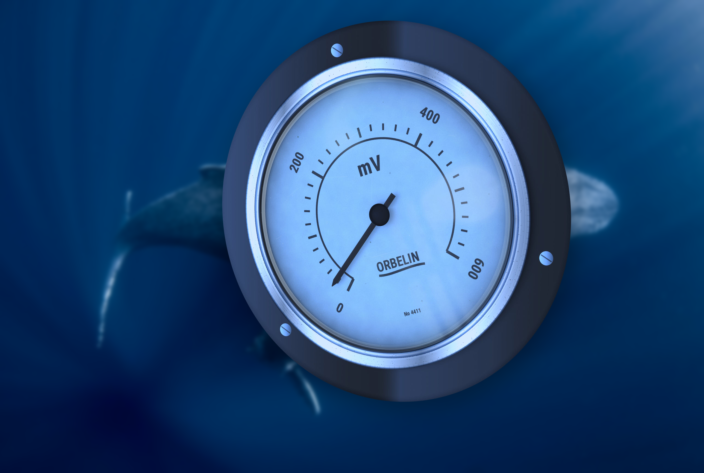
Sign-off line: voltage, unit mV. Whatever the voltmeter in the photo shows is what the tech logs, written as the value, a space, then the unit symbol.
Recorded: 20 mV
